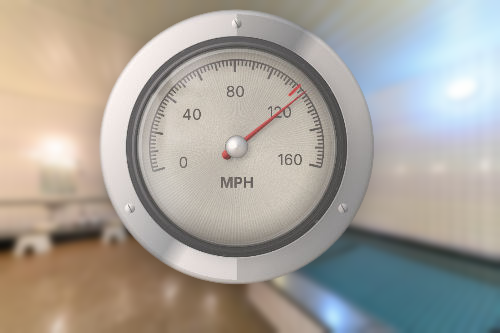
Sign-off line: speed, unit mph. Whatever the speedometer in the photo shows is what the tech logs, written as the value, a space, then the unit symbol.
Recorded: 120 mph
